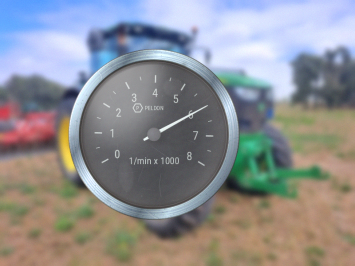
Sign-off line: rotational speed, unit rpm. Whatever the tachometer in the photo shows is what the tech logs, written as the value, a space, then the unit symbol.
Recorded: 6000 rpm
